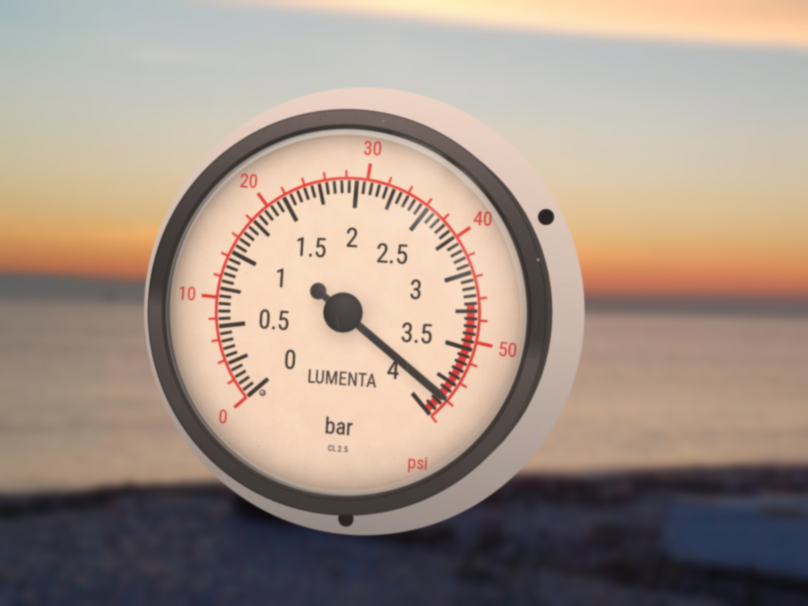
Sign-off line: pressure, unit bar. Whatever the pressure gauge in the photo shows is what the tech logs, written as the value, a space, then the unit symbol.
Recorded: 3.85 bar
